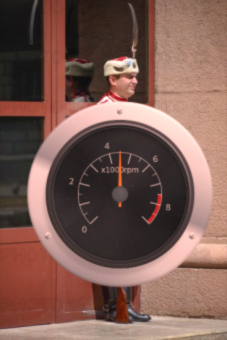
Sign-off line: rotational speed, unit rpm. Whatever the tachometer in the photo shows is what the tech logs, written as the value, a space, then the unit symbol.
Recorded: 4500 rpm
